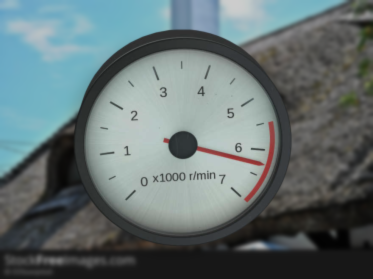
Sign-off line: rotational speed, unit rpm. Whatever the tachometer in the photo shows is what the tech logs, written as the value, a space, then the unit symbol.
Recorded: 6250 rpm
